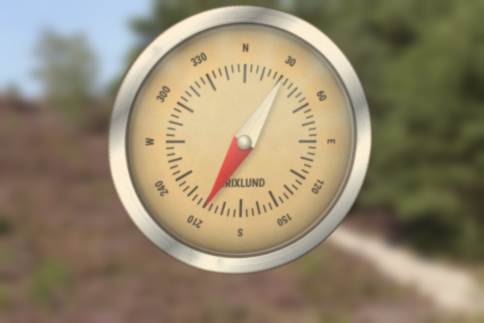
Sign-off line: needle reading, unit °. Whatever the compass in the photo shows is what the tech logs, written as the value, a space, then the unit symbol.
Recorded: 210 °
